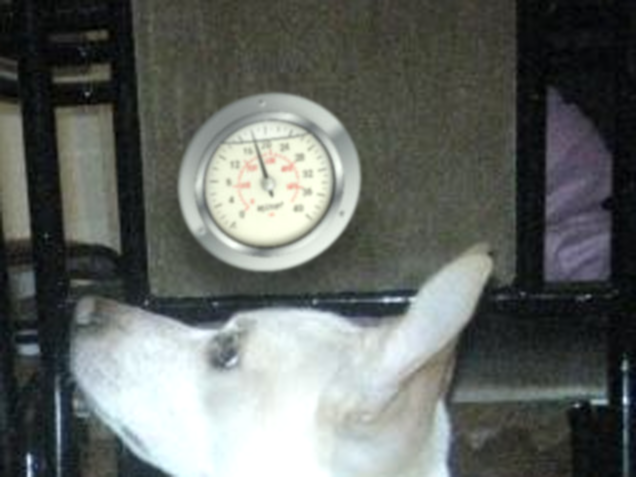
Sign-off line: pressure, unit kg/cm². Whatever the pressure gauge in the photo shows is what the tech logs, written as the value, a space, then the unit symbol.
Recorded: 18 kg/cm²
